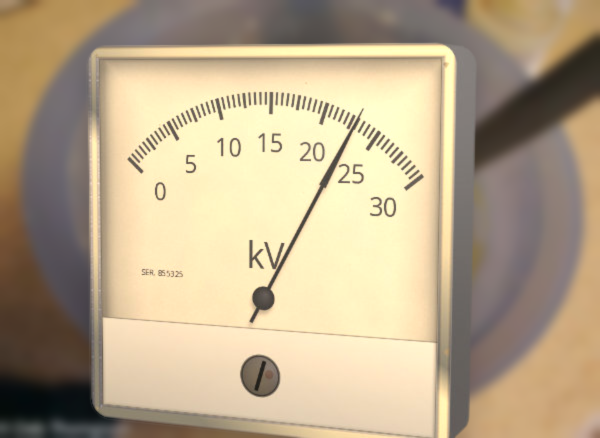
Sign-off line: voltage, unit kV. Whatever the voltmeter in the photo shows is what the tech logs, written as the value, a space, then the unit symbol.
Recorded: 23 kV
